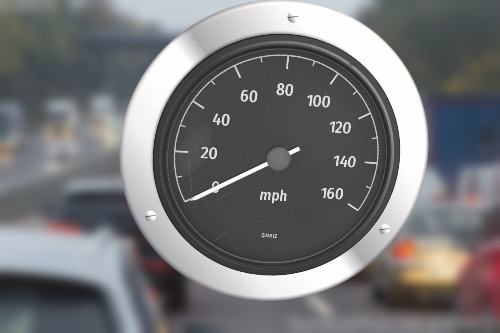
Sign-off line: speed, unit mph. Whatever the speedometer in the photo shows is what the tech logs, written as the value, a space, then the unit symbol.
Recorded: 0 mph
